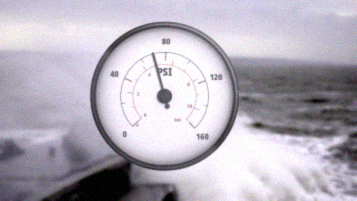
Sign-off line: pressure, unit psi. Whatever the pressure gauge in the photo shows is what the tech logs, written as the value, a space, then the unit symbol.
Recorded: 70 psi
